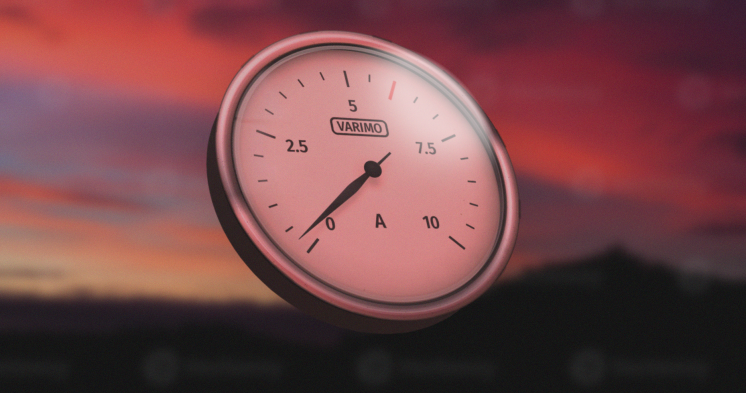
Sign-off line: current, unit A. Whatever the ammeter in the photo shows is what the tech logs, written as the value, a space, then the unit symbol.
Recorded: 0.25 A
